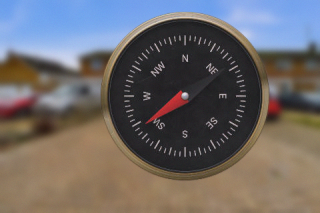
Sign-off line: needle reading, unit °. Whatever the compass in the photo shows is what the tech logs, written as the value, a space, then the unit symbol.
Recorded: 235 °
